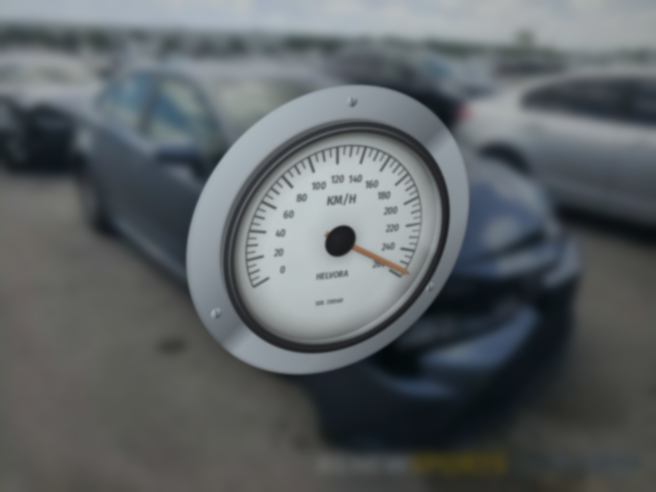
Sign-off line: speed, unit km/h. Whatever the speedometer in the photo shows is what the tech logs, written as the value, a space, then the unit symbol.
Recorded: 255 km/h
